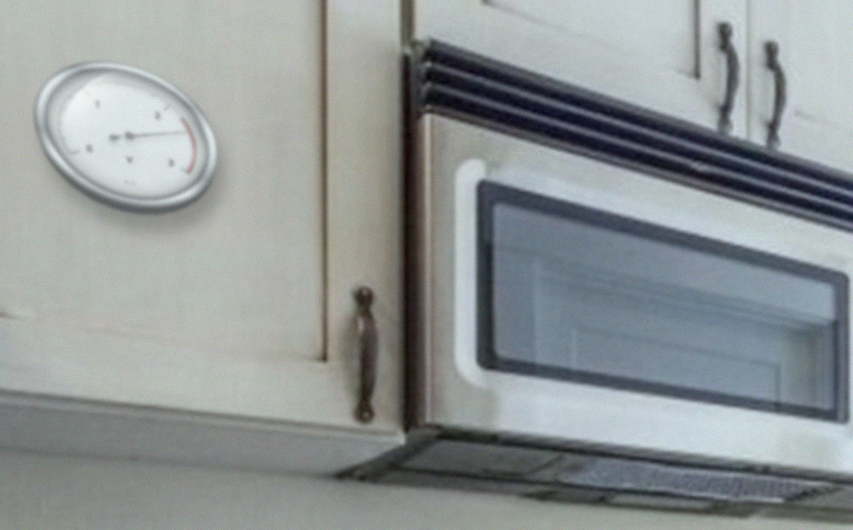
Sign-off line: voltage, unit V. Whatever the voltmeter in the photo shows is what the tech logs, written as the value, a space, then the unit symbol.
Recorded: 2.4 V
